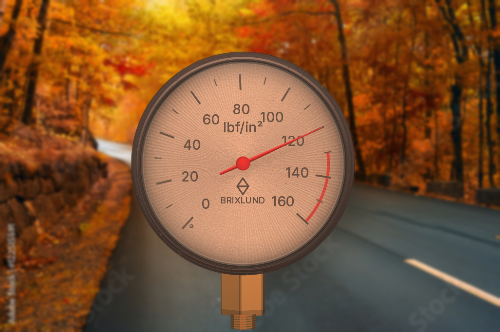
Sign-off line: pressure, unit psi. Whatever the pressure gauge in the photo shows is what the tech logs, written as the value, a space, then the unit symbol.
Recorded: 120 psi
